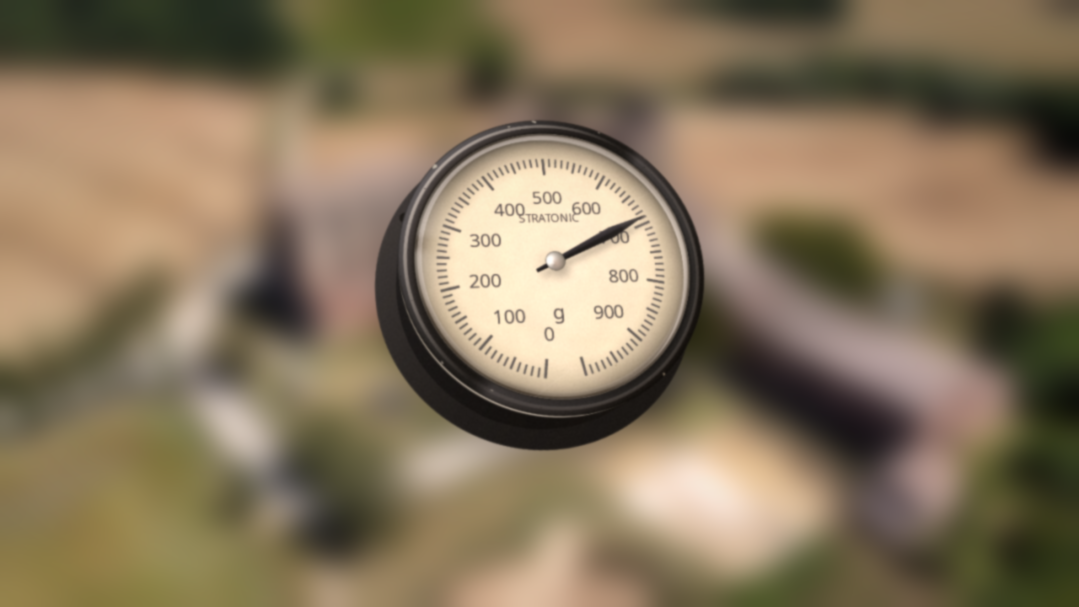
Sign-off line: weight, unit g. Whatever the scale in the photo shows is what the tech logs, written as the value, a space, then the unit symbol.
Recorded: 690 g
